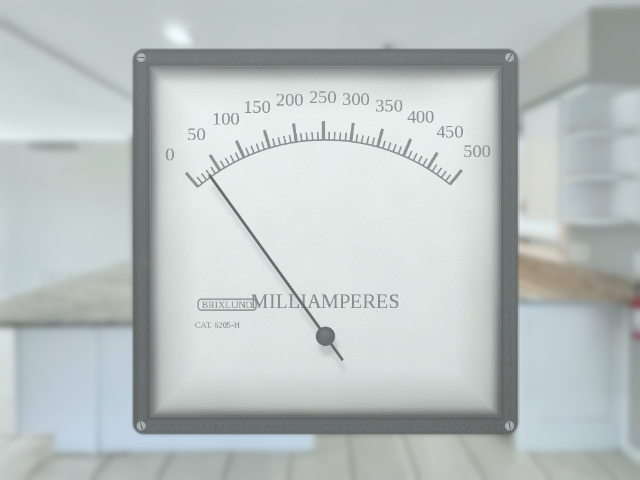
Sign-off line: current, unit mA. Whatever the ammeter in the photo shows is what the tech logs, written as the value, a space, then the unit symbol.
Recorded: 30 mA
